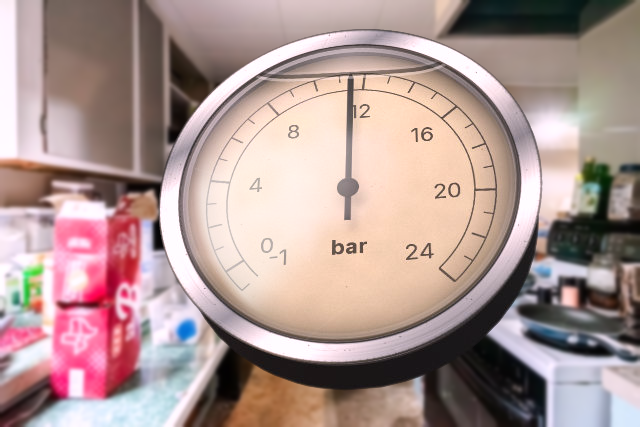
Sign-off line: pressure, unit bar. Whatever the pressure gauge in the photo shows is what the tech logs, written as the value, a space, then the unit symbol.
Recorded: 11.5 bar
